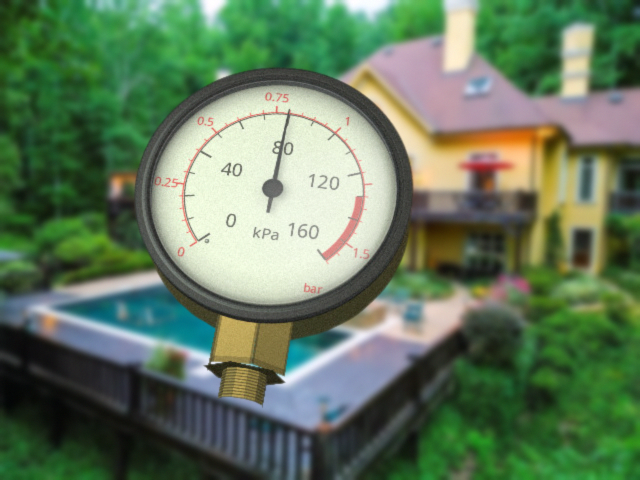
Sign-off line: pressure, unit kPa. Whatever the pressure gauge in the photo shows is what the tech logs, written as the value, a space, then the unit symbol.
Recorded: 80 kPa
